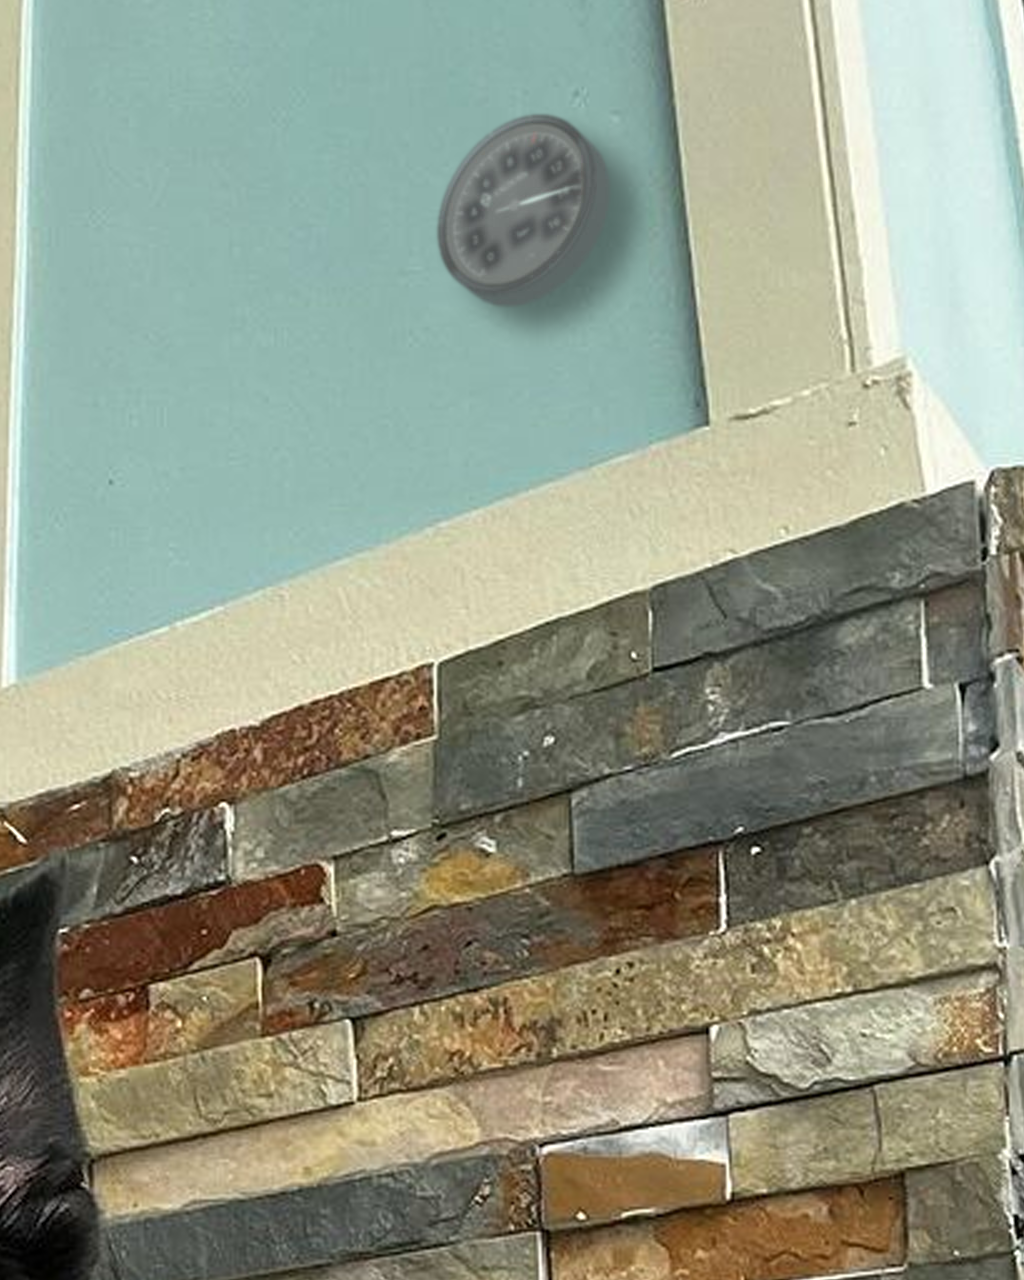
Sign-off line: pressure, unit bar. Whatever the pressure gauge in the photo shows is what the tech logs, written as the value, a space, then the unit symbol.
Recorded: 14 bar
